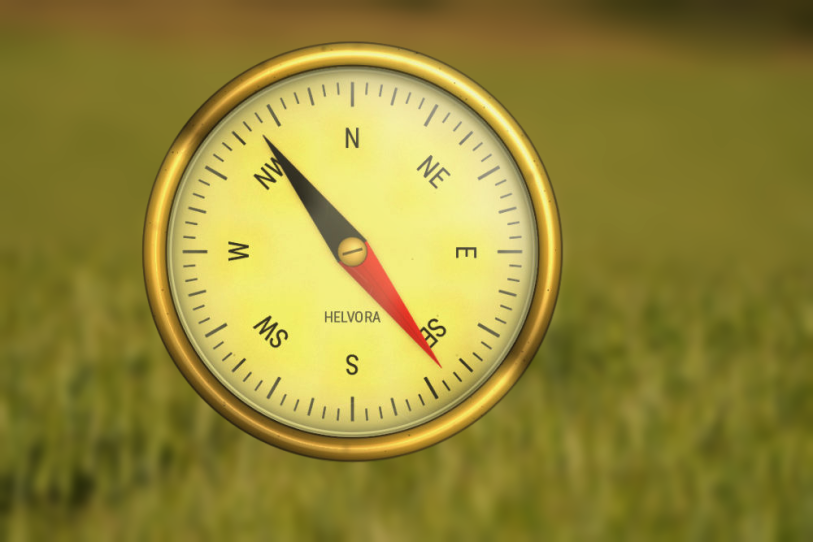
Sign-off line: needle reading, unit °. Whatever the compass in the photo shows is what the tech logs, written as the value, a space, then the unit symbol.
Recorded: 142.5 °
